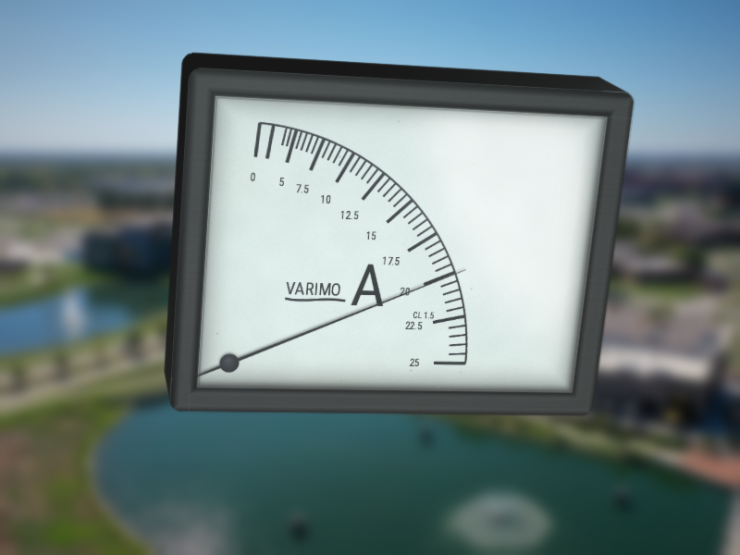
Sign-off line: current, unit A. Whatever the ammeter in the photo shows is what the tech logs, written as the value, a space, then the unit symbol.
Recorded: 20 A
